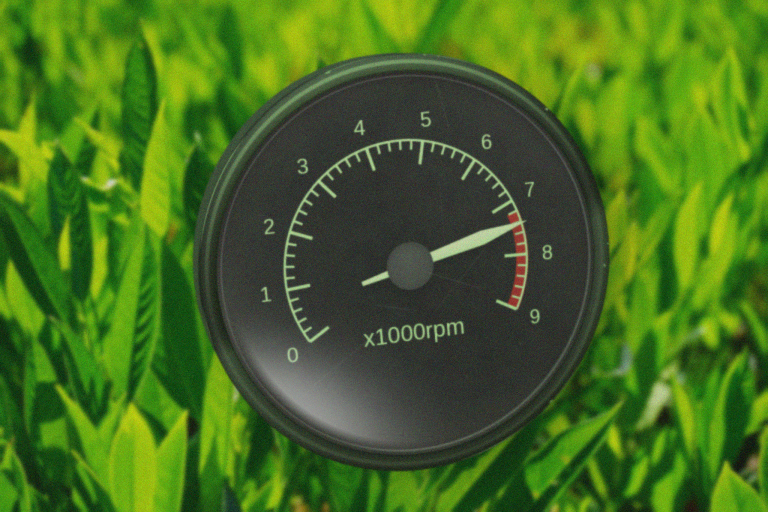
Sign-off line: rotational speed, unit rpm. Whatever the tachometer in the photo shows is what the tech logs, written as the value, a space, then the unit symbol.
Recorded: 7400 rpm
